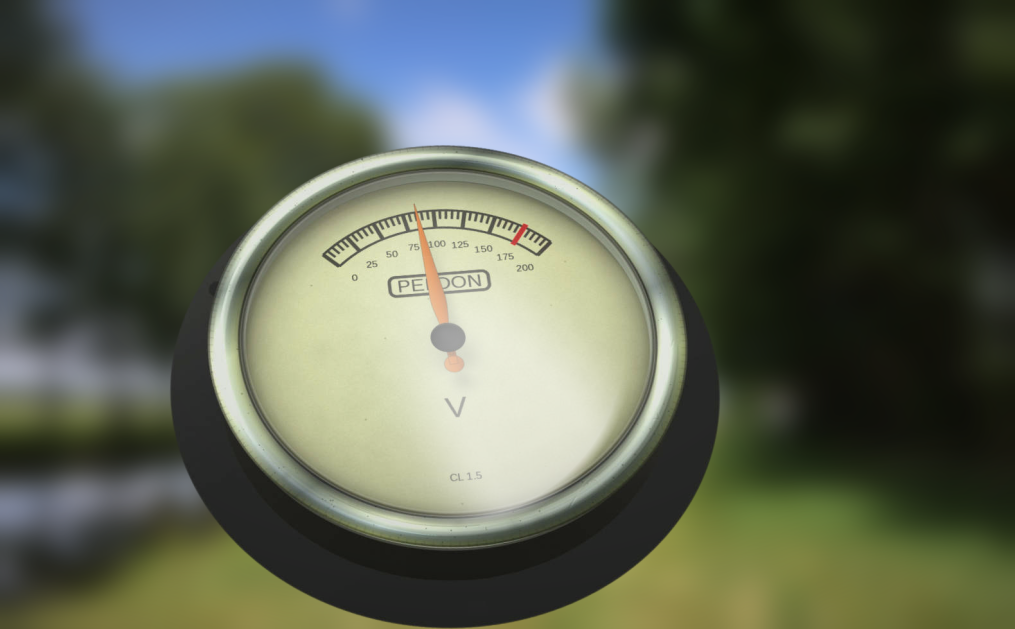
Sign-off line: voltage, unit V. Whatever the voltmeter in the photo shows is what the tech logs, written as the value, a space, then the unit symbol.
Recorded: 85 V
